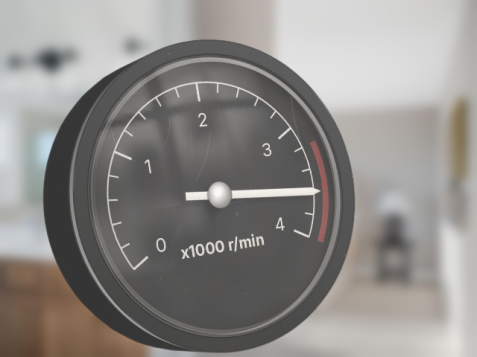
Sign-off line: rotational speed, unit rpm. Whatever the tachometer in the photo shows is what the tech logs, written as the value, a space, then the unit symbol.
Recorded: 3600 rpm
